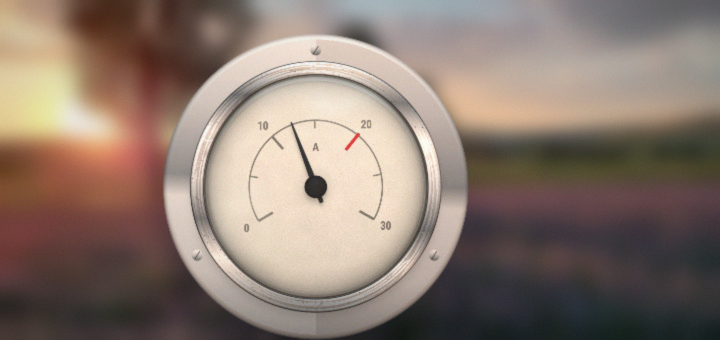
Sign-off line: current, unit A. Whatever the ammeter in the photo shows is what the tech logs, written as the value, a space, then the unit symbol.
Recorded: 12.5 A
